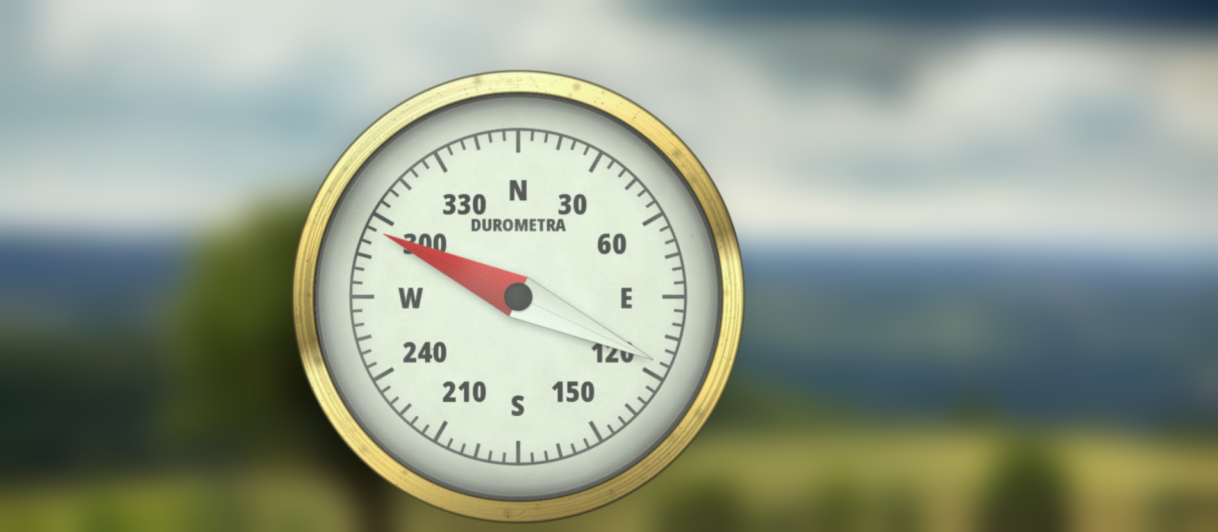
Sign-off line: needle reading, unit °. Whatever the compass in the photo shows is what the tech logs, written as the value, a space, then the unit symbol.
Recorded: 295 °
